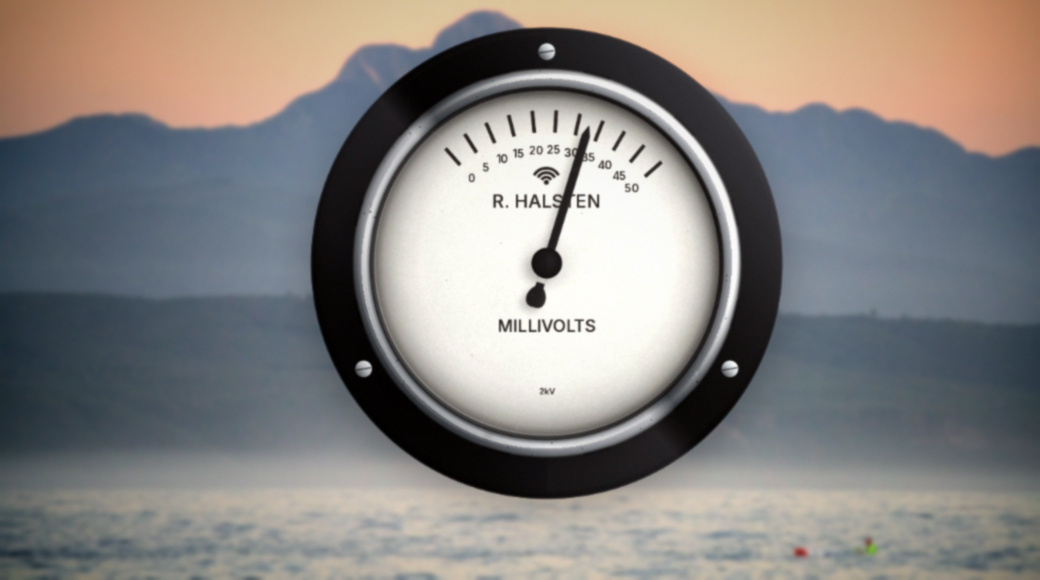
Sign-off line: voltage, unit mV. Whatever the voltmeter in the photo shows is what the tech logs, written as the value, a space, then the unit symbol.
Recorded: 32.5 mV
